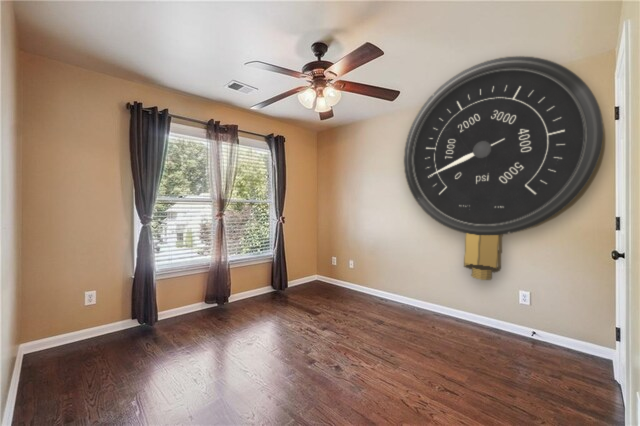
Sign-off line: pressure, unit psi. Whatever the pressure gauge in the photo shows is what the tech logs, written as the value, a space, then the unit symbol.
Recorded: 400 psi
